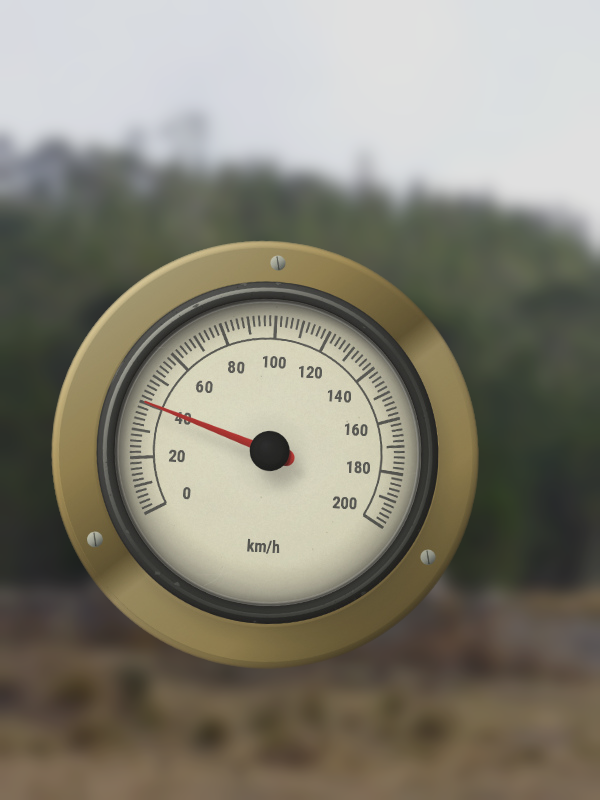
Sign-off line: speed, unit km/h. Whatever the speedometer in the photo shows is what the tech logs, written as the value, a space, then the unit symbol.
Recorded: 40 km/h
